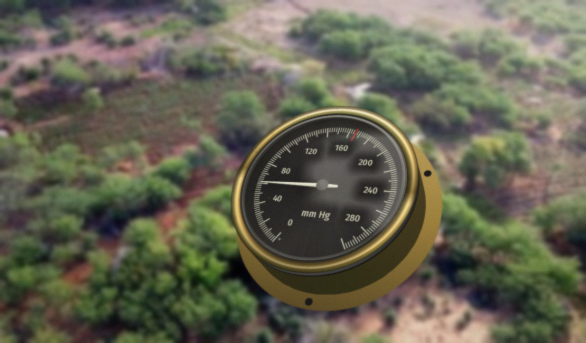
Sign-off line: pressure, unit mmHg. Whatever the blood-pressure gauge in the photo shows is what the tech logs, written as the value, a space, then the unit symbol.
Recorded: 60 mmHg
